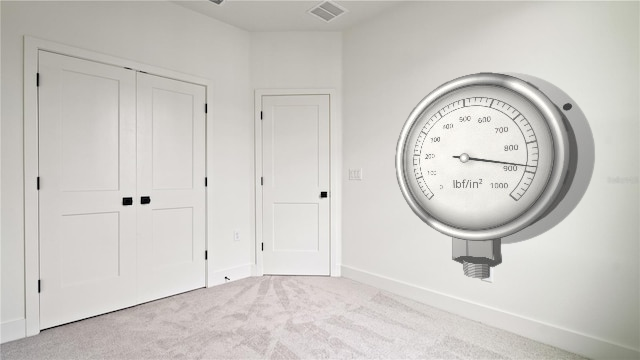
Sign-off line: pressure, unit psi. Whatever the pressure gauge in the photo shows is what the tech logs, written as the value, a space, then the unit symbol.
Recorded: 880 psi
